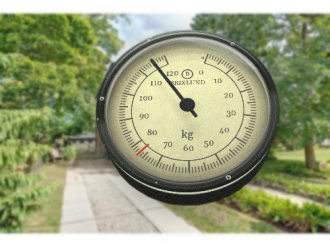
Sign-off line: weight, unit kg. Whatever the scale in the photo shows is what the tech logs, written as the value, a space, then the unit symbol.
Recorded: 115 kg
